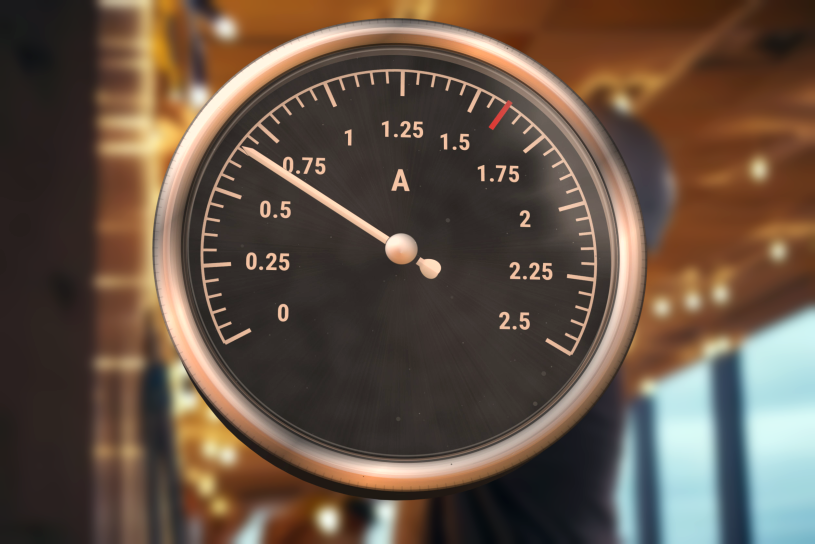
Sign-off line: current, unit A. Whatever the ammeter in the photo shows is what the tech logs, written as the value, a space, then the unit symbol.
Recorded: 0.65 A
